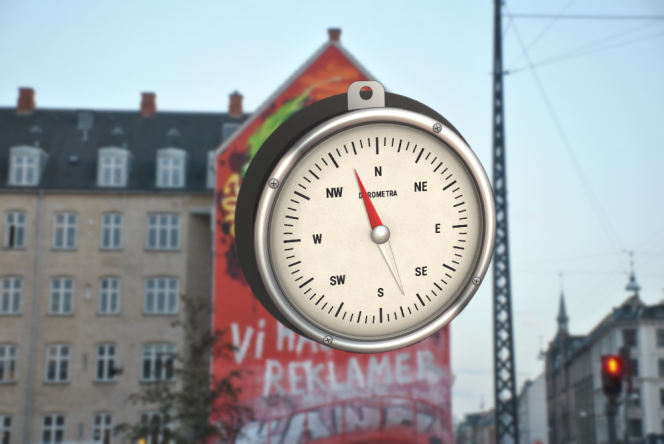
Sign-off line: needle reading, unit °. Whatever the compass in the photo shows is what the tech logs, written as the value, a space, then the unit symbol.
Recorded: 340 °
